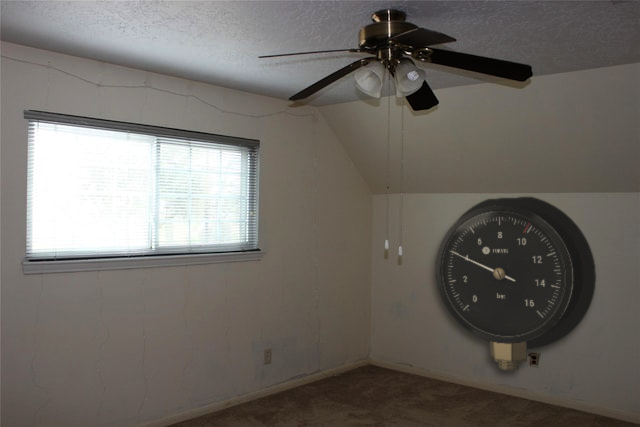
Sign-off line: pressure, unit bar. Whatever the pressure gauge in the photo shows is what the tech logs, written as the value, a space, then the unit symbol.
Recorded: 4 bar
